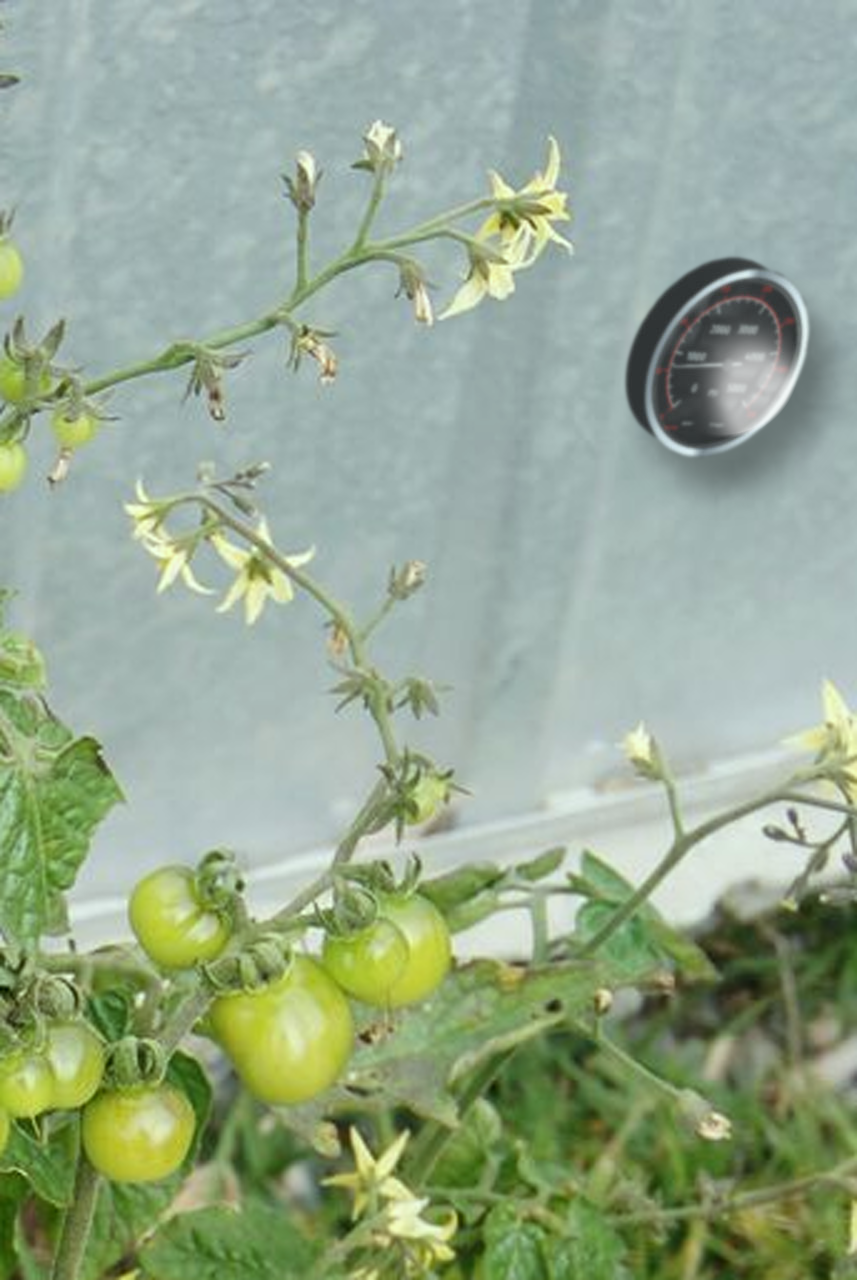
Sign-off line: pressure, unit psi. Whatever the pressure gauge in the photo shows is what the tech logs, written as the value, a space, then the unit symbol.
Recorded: 800 psi
